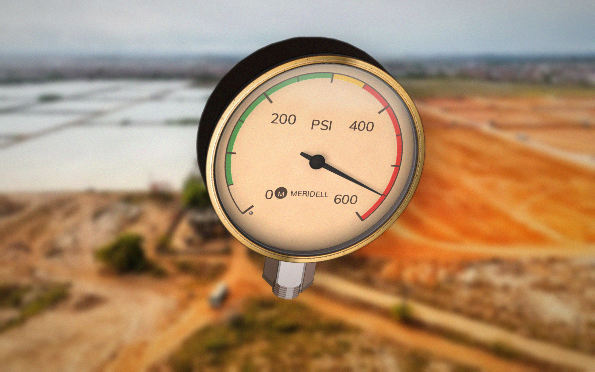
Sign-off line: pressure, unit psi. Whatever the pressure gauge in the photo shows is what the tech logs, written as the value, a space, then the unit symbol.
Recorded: 550 psi
